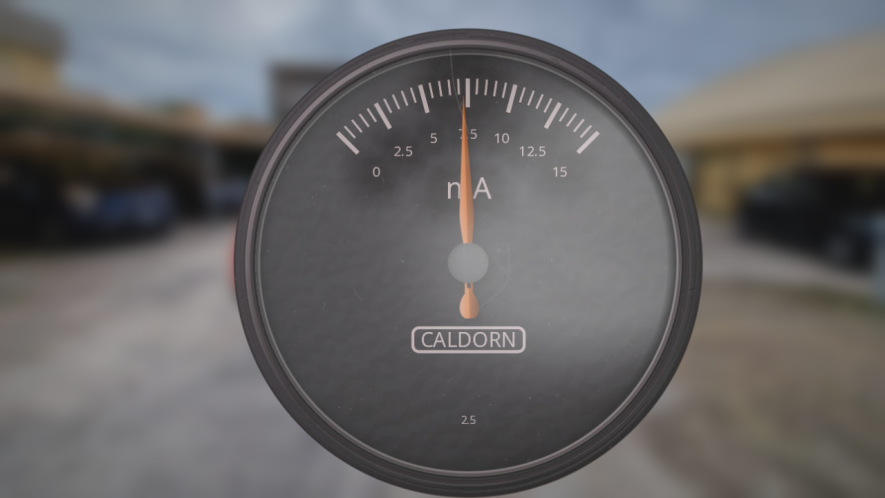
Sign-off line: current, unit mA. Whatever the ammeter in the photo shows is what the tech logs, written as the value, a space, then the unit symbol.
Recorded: 7.25 mA
